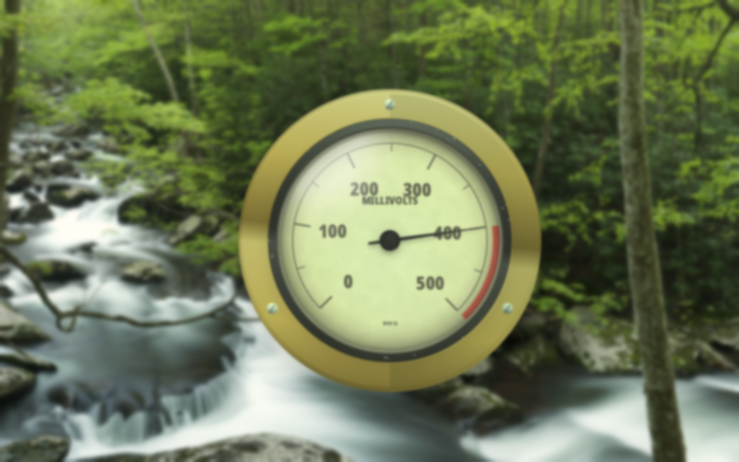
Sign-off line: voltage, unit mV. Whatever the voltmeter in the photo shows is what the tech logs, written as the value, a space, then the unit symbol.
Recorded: 400 mV
